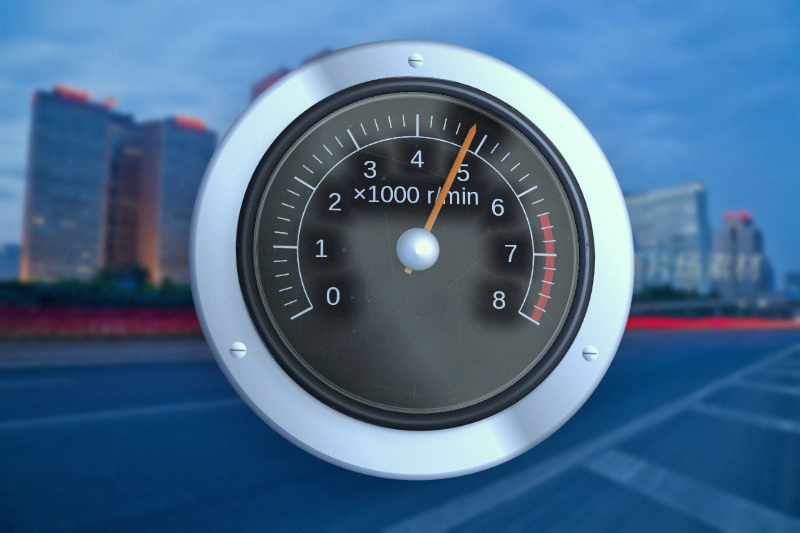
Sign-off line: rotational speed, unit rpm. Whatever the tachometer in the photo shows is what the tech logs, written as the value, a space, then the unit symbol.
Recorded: 4800 rpm
